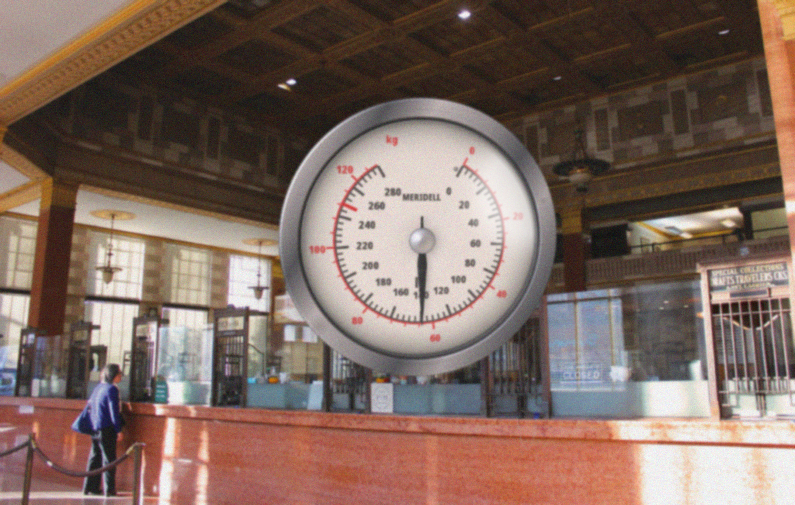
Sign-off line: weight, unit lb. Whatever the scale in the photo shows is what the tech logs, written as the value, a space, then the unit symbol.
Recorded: 140 lb
